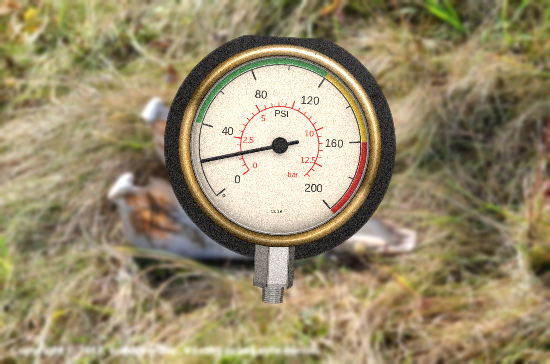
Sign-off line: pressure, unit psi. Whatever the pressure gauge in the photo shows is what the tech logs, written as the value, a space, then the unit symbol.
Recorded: 20 psi
